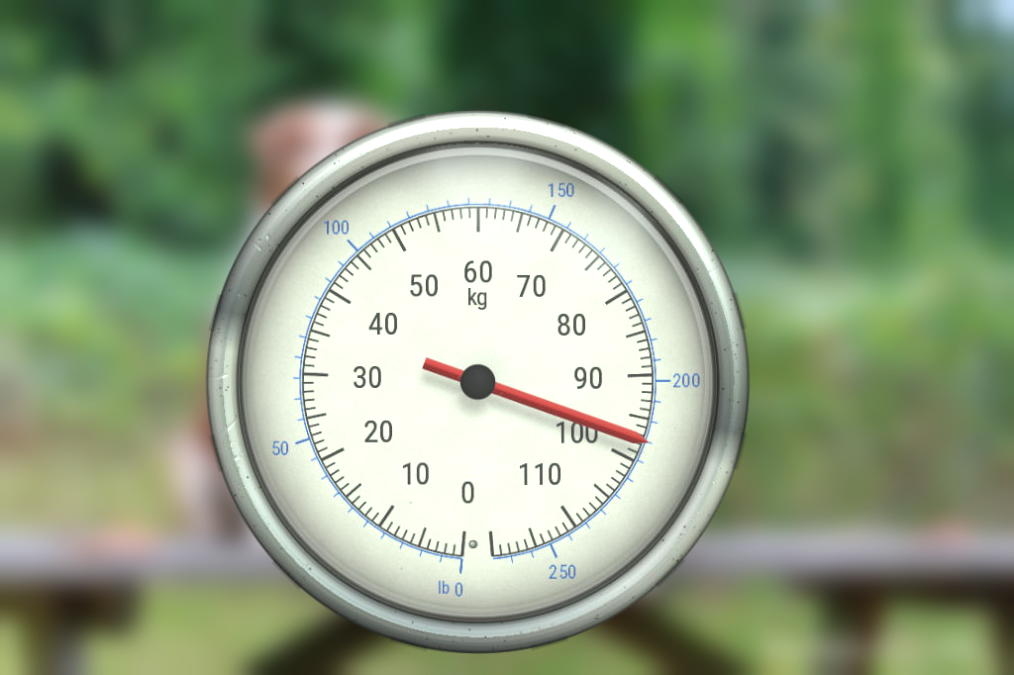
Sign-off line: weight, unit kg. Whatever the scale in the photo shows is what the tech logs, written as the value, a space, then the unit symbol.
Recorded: 97.5 kg
